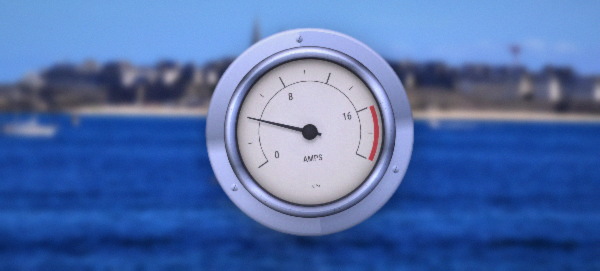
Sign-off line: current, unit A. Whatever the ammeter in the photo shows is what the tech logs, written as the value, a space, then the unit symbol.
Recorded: 4 A
